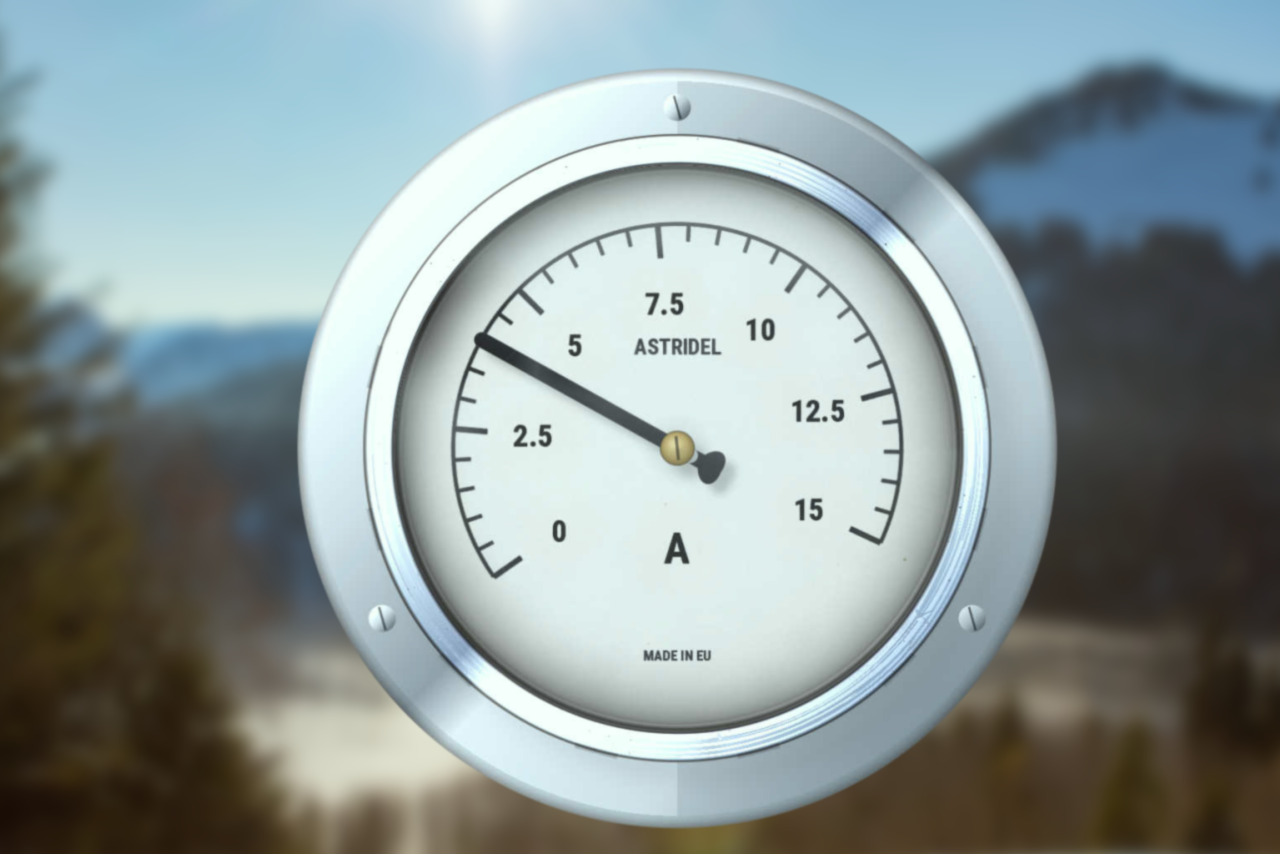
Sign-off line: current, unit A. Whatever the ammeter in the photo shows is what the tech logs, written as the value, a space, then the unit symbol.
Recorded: 4 A
